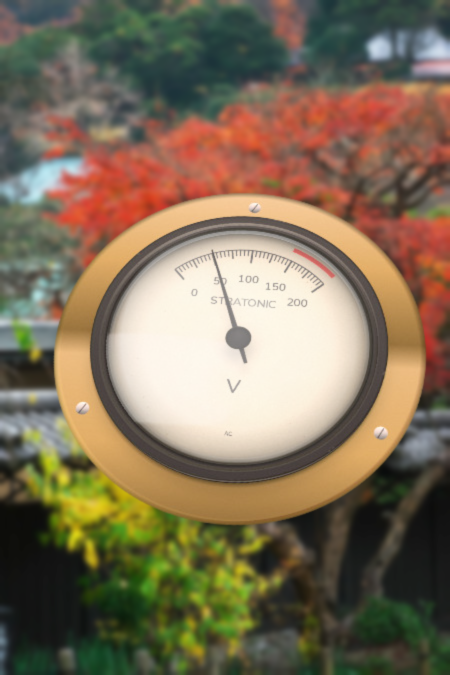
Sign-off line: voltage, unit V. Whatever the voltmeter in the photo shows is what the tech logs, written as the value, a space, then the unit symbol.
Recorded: 50 V
